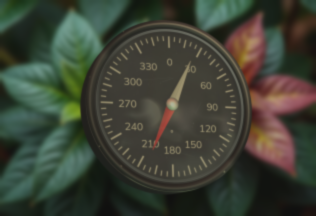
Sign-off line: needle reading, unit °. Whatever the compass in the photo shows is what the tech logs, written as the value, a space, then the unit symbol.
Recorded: 205 °
